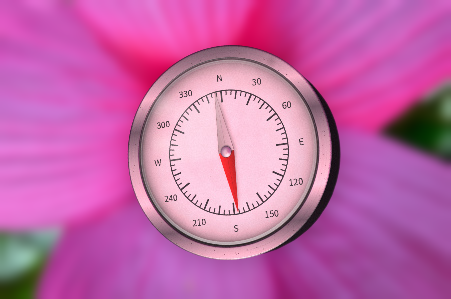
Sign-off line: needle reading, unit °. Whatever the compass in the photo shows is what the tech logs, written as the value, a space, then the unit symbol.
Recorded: 175 °
